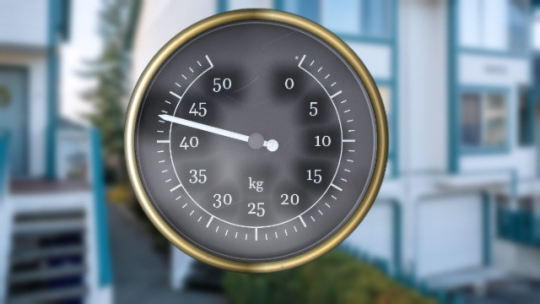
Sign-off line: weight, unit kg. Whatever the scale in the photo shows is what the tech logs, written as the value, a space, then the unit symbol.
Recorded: 42.5 kg
